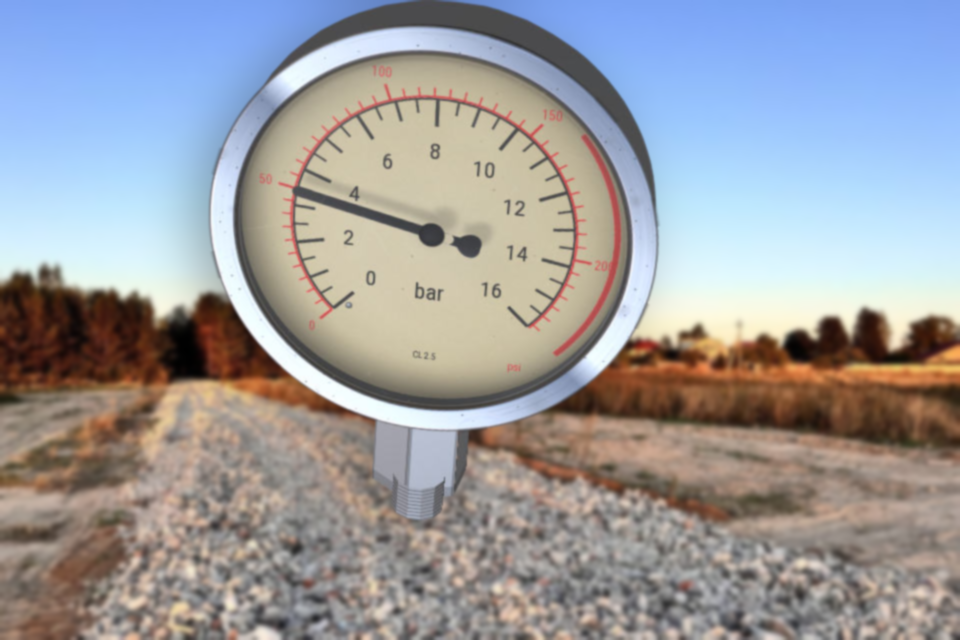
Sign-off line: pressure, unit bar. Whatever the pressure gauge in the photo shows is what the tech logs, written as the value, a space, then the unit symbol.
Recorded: 3.5 bar
